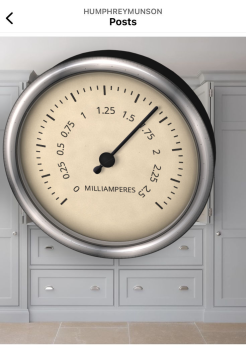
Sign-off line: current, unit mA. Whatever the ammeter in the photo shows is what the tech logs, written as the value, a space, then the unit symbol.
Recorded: 1.65 mA
